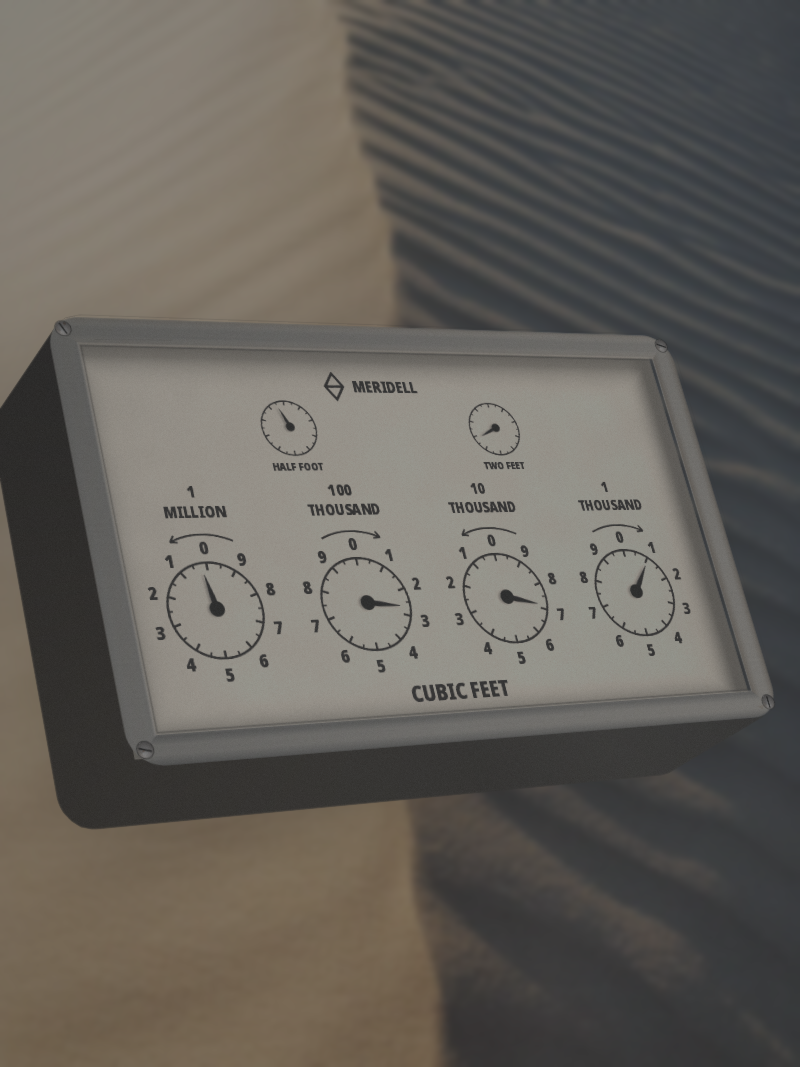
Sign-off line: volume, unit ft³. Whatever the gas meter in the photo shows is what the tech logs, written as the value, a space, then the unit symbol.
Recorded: 27100 ft³
